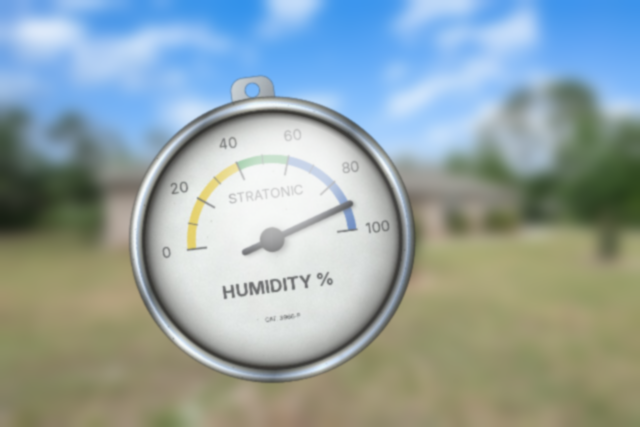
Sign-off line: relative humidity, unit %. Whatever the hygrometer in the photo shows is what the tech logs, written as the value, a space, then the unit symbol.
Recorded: 90 %
